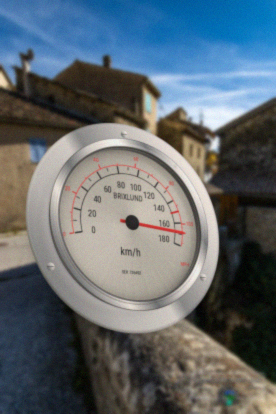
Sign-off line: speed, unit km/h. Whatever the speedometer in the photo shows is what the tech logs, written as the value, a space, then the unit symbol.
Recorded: 170 km/h
